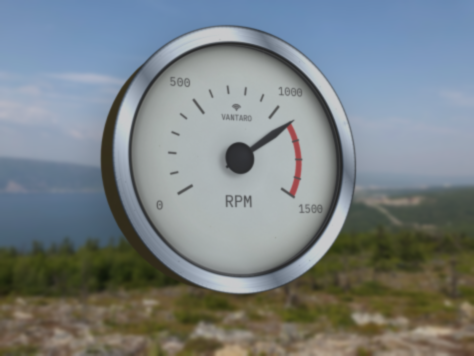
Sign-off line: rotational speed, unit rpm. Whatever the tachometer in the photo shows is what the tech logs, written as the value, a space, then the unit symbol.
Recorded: 1100 rpm
